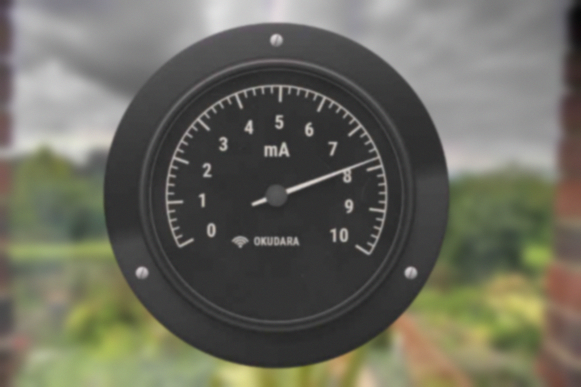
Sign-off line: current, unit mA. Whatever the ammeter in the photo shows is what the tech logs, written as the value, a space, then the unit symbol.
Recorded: 7.8 mA
